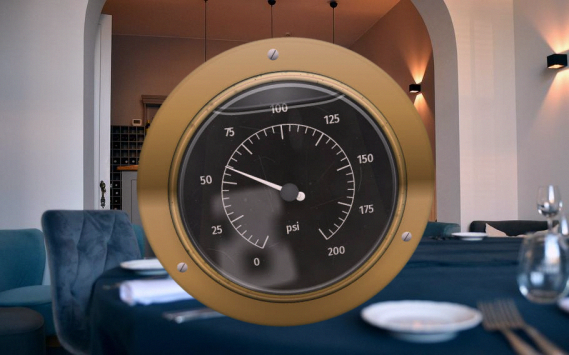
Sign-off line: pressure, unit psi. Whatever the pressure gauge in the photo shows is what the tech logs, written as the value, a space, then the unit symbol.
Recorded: 60 psi
